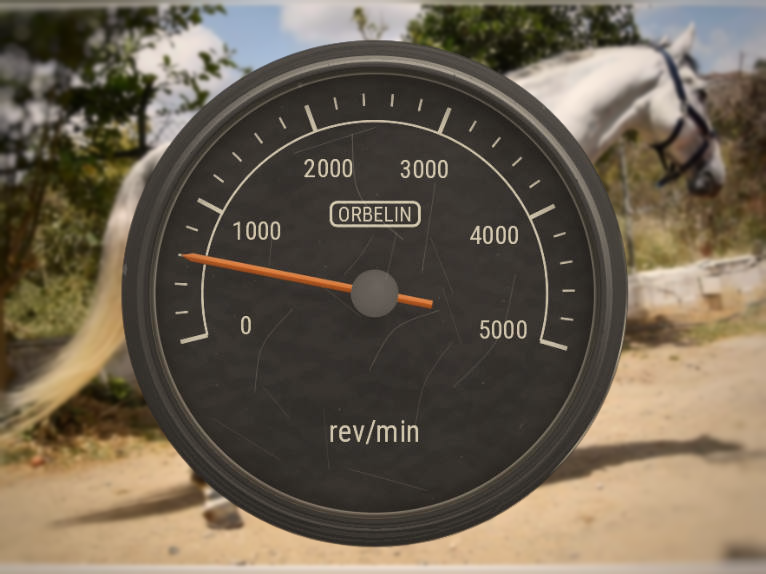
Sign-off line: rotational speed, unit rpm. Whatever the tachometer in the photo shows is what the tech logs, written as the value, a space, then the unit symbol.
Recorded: 600 rpm
